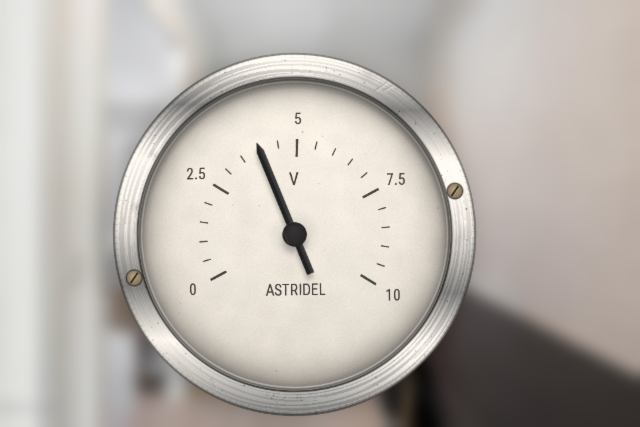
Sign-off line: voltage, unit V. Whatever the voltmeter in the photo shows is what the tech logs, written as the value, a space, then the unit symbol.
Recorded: 4 V
